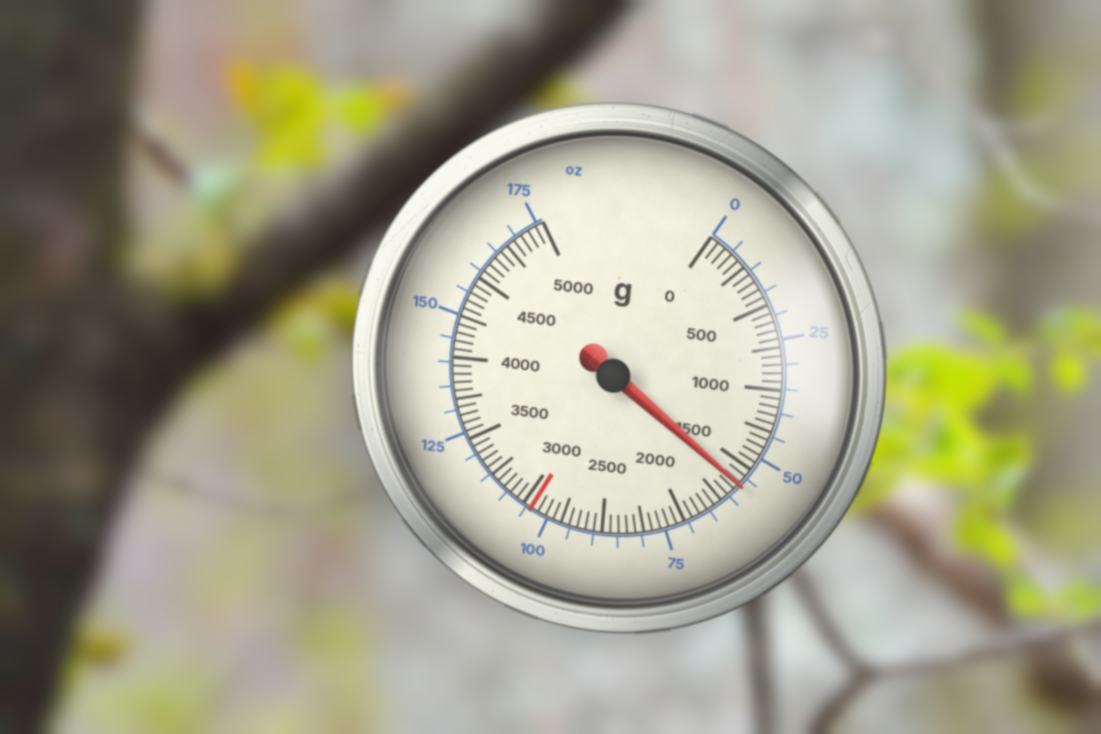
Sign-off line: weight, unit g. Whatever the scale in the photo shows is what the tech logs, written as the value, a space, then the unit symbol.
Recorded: 1600 g
